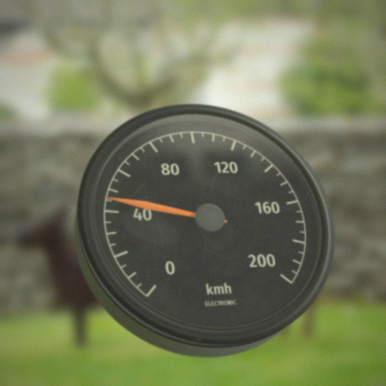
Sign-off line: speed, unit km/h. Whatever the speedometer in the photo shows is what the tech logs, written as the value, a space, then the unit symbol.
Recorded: 45 km/h
